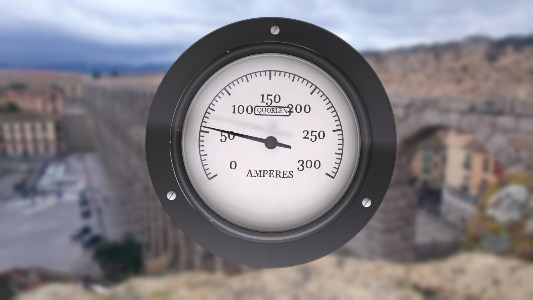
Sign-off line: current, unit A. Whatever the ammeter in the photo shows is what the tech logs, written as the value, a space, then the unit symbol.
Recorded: 55 A
